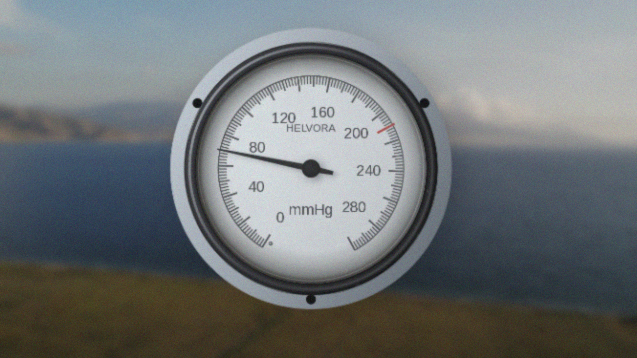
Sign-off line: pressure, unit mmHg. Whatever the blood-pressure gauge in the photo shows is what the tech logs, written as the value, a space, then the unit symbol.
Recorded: 70 mmHg
